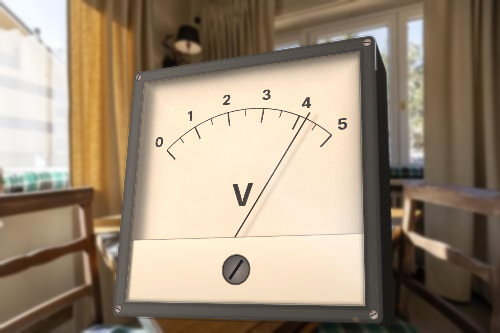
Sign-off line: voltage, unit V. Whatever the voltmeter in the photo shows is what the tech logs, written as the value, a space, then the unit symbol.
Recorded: 4.25 V
